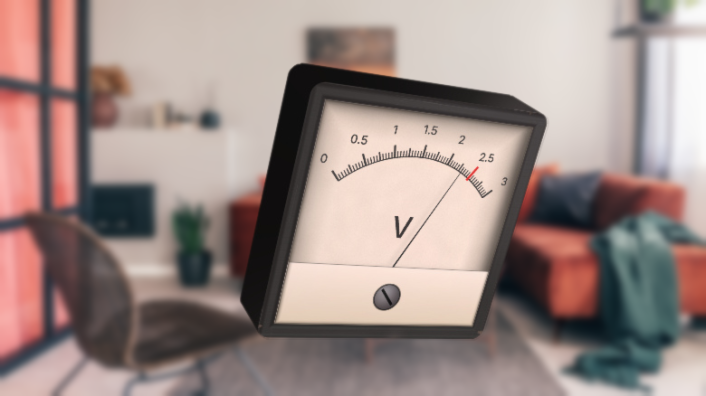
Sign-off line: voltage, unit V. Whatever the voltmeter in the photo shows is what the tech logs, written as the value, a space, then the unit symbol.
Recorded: 2.25 V
